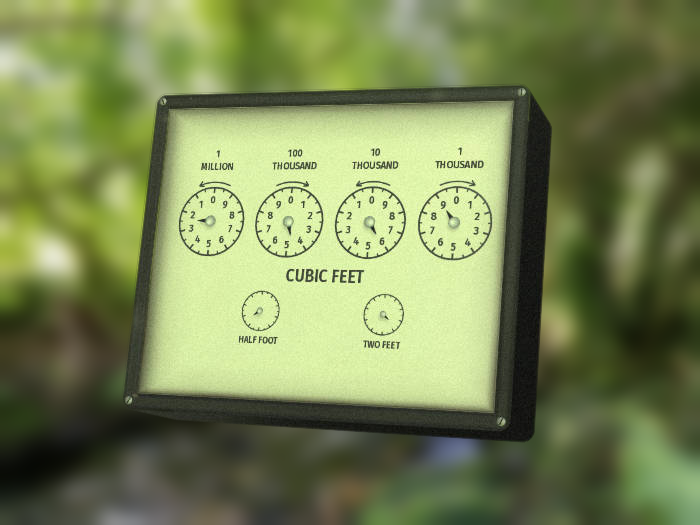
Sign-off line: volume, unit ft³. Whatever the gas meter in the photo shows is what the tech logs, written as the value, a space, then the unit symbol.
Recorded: 245900 ft³
